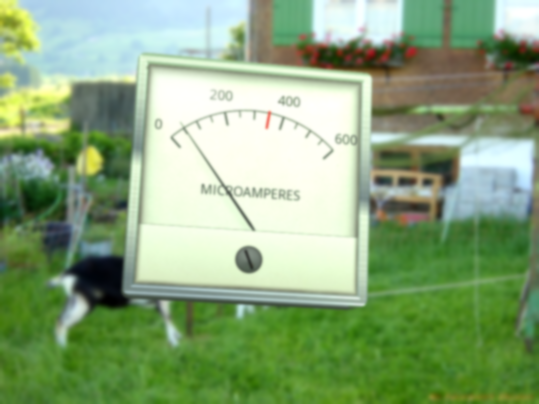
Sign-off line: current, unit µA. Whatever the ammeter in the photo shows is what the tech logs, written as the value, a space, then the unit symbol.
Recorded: 50 µA
